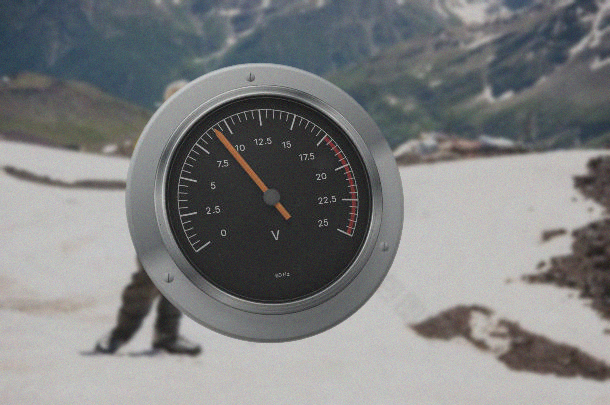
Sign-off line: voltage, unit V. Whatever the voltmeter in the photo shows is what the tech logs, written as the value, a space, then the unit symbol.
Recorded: 9 V
